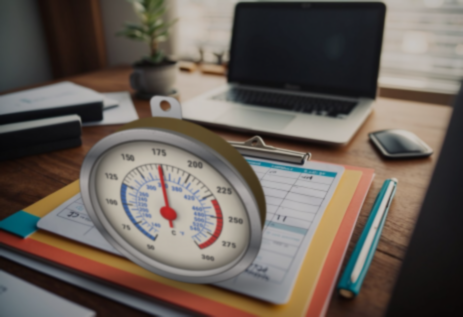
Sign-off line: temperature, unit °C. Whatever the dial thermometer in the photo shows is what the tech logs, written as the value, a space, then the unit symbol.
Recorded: 175 °C
